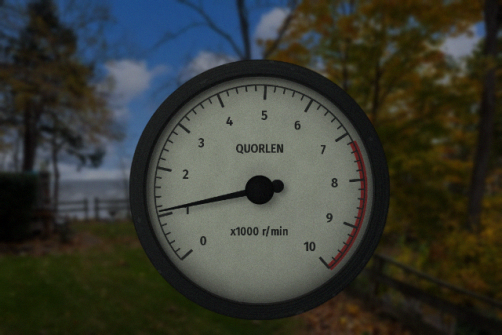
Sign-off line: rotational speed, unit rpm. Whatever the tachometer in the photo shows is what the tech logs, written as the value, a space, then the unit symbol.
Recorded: 1100 rpm
